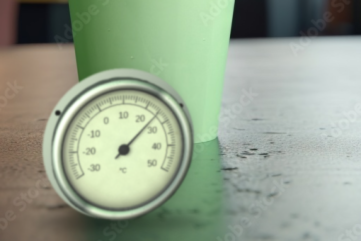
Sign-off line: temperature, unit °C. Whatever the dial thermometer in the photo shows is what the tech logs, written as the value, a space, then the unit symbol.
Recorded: 25 °C
